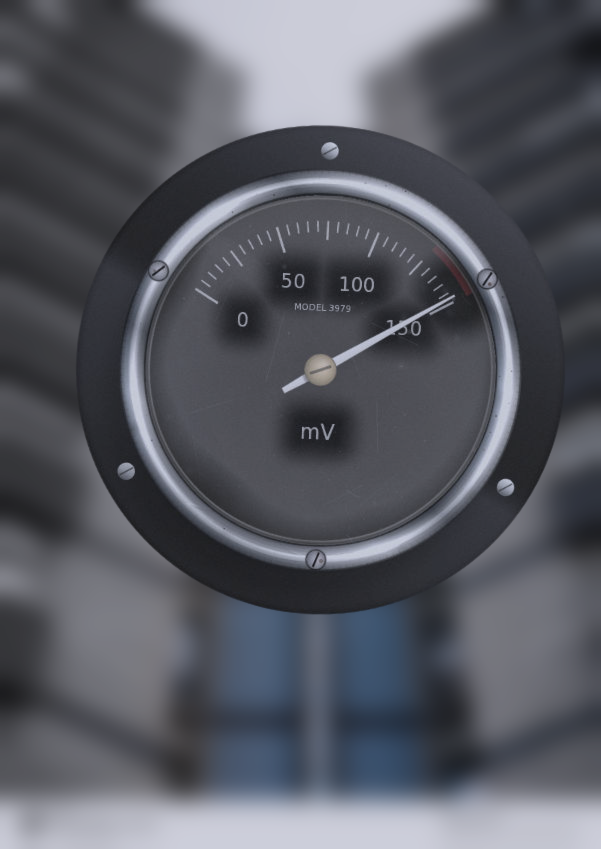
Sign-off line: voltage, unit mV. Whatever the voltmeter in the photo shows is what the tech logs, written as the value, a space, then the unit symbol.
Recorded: 147.5 mV
